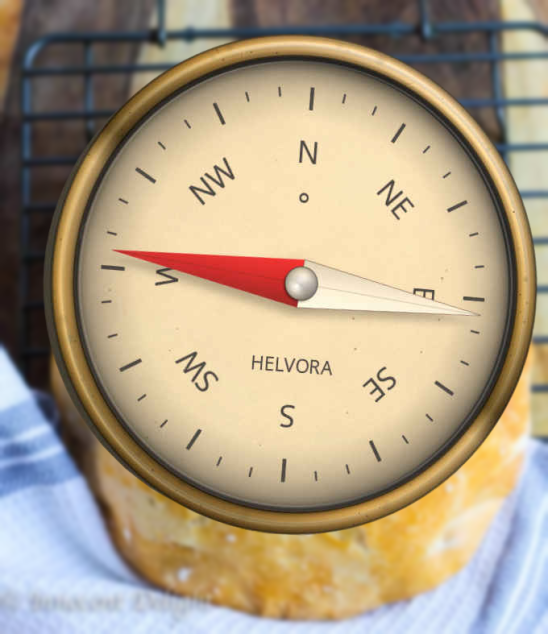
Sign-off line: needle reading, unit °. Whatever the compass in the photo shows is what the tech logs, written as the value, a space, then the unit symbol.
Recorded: 275 °
